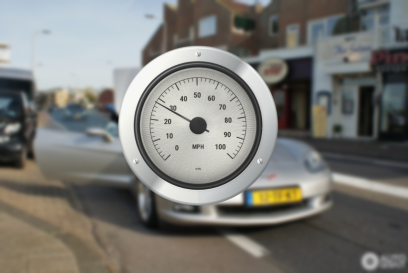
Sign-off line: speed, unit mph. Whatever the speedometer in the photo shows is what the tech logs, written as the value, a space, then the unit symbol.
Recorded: 28 mph
